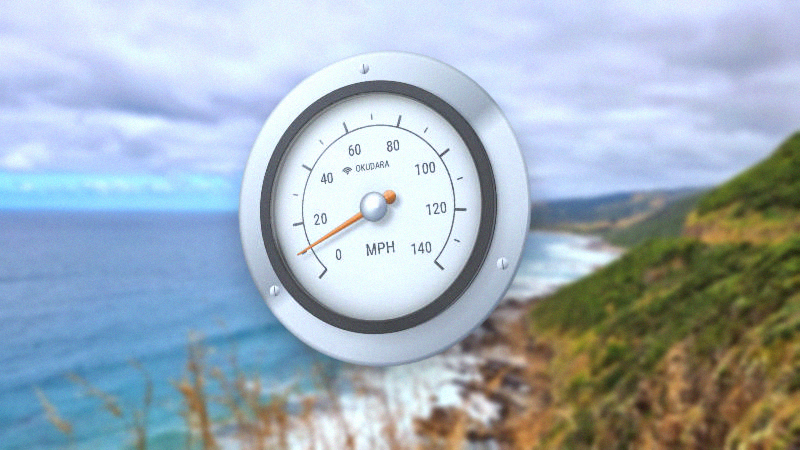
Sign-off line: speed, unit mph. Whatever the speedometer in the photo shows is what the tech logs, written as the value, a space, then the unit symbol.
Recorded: 10 mph
